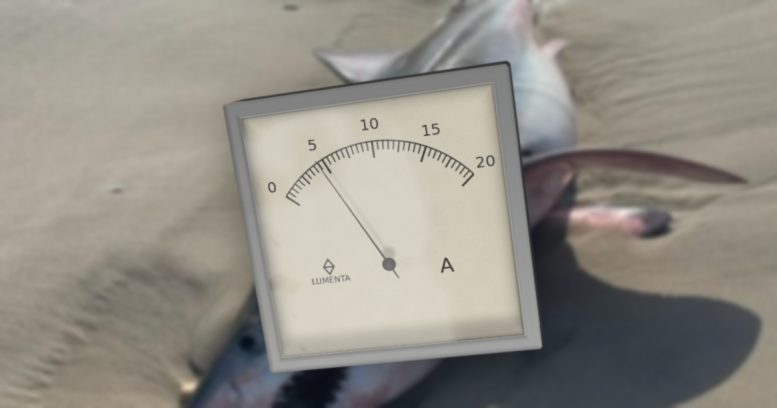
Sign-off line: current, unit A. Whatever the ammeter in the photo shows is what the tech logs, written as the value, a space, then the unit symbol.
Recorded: 4.5 A
